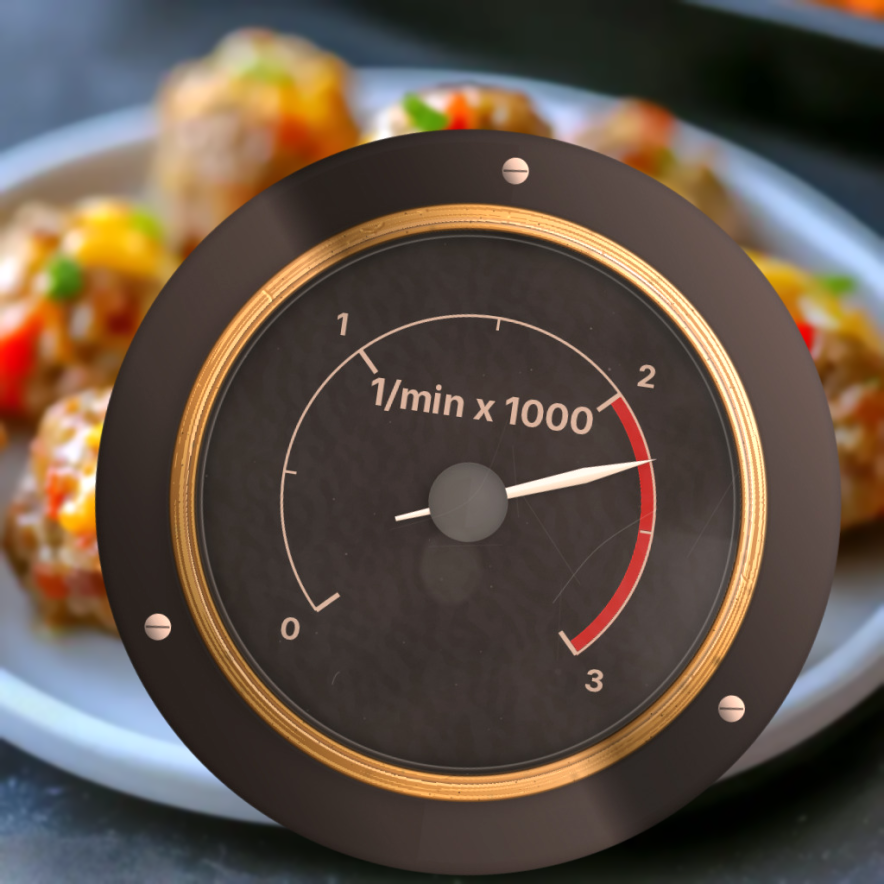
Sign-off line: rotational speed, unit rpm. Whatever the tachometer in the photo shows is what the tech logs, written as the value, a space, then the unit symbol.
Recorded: 2250 rpm
